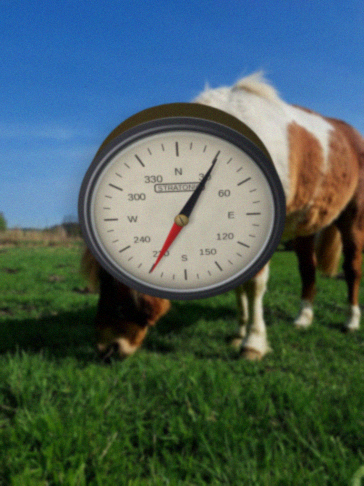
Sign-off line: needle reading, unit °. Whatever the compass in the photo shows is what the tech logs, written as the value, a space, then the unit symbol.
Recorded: 210 °
